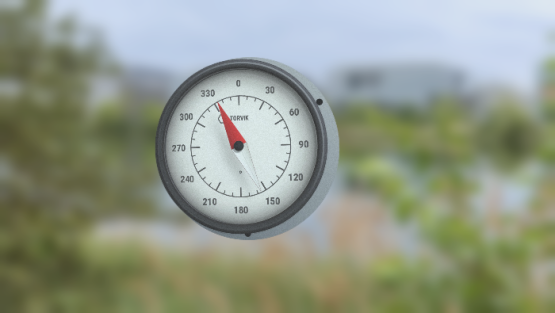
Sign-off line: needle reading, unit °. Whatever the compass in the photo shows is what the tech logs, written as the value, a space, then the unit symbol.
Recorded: 335 °
